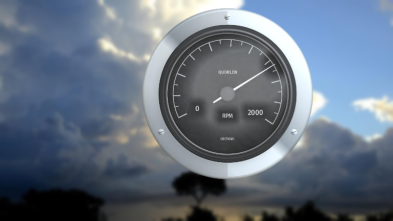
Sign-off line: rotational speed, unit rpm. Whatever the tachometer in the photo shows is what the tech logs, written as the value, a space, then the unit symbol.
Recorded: 1450 rpm
